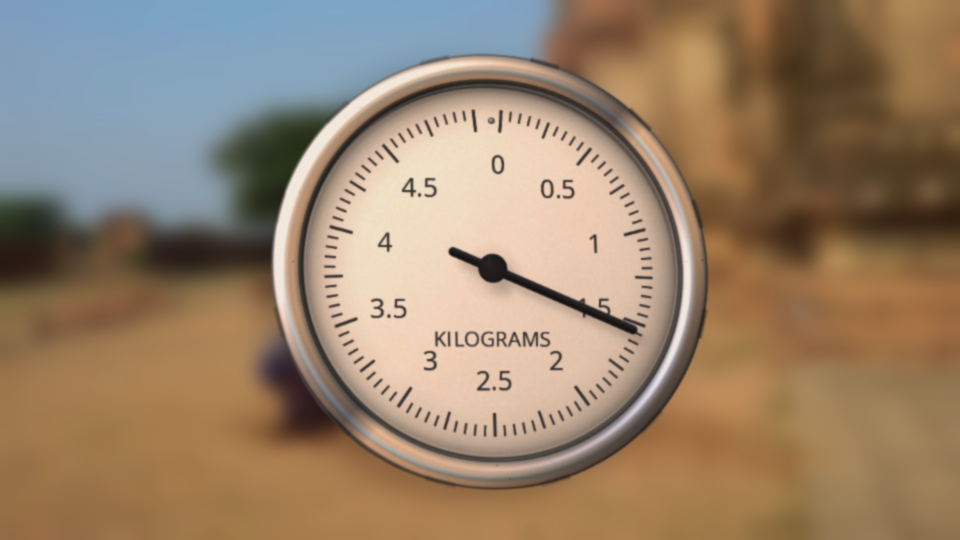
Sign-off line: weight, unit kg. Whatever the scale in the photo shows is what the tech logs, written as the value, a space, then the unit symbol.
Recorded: 1.55 kg
